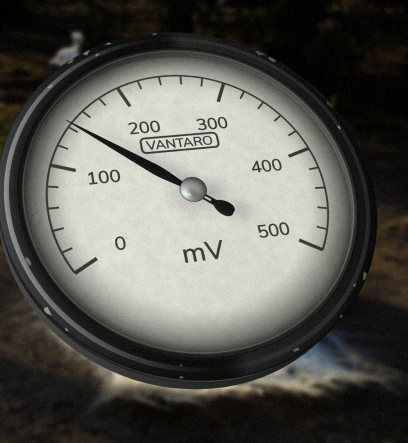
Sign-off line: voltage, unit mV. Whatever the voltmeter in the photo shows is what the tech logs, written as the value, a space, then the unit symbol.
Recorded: 140 mV
